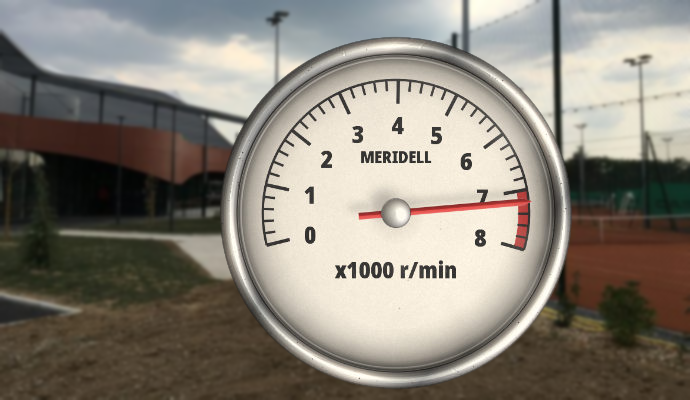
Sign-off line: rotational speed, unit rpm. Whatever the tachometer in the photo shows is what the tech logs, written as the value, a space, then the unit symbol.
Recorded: 7200 rpm
